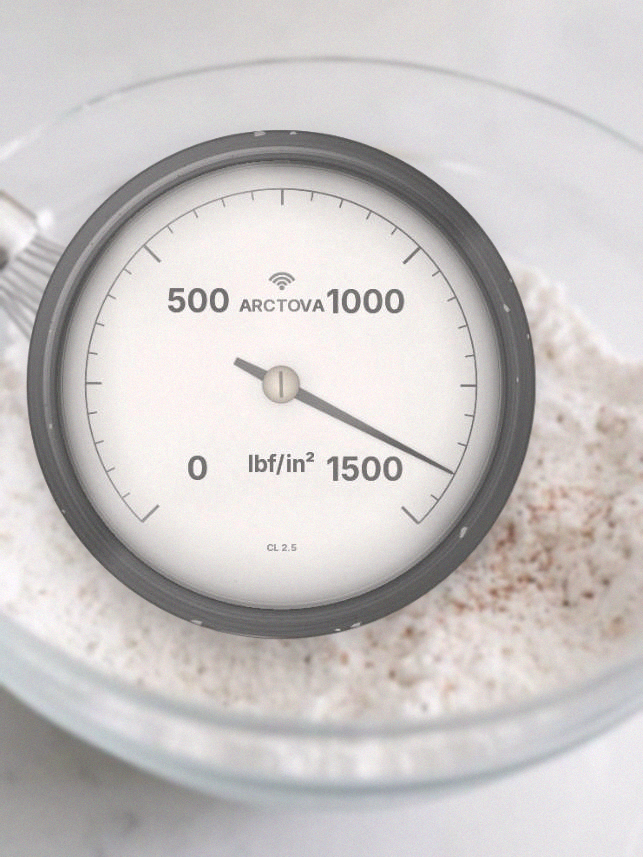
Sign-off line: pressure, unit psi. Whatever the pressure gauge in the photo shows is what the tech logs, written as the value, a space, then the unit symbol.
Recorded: 1400 psi
